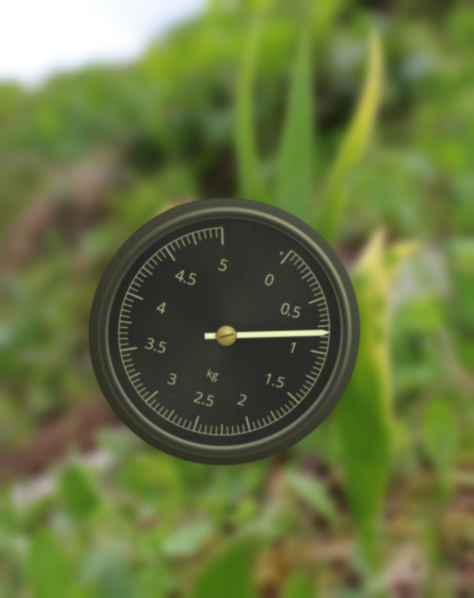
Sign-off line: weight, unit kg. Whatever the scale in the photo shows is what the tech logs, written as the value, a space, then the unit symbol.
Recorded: 0.8 kg
